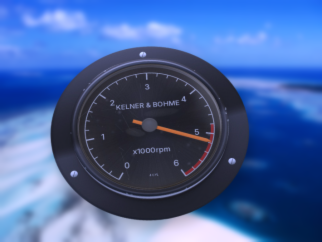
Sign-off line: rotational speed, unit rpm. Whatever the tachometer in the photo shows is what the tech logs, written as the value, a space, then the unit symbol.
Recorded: 5200 rpm
